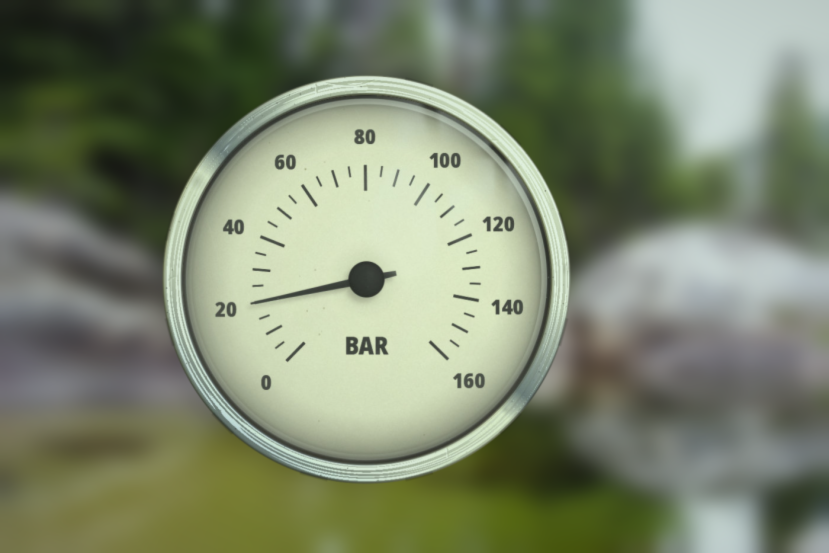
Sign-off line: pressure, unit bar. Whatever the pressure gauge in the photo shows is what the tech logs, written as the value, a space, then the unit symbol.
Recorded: 20 bar
